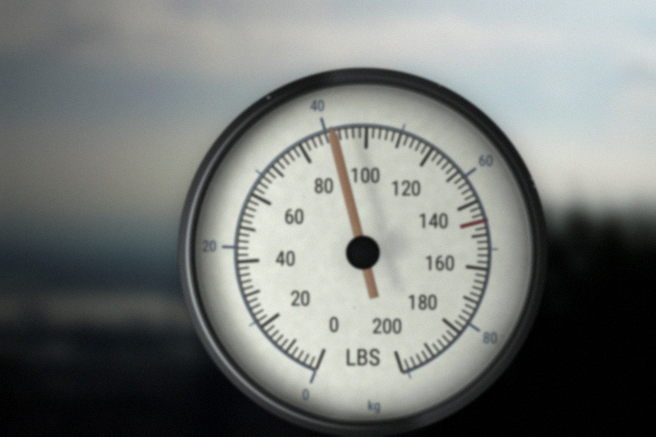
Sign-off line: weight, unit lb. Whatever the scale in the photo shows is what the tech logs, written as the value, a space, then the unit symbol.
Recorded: 90 lb
